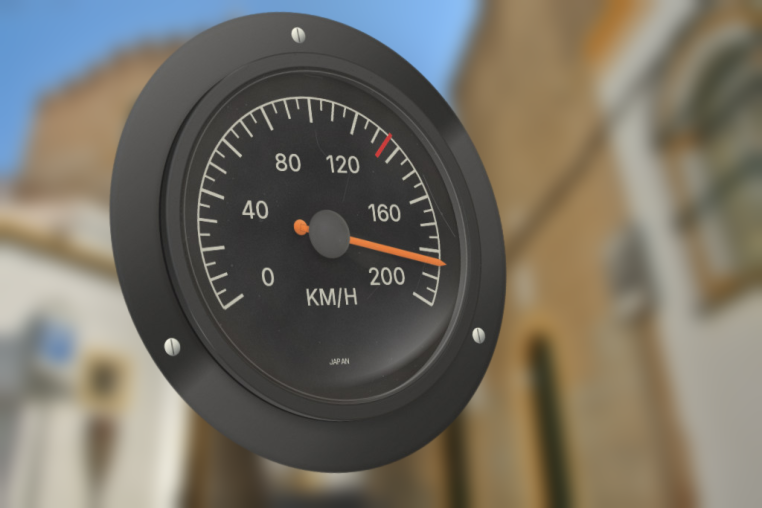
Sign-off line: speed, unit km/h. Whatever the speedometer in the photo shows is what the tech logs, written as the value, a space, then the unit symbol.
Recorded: 185 km/h
